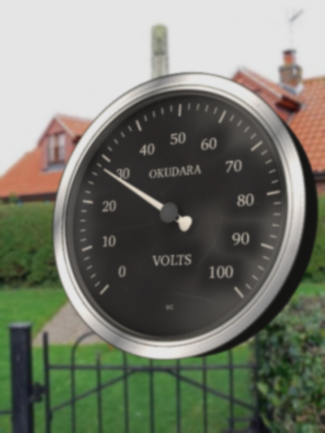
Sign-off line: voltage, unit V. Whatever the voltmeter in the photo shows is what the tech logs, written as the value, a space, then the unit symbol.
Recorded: 28 V
